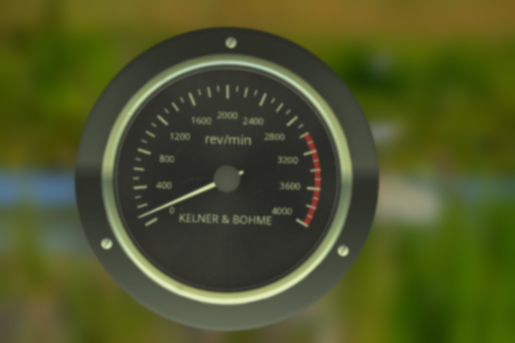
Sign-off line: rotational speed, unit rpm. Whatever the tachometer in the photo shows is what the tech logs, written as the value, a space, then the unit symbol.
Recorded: 100 rpm
